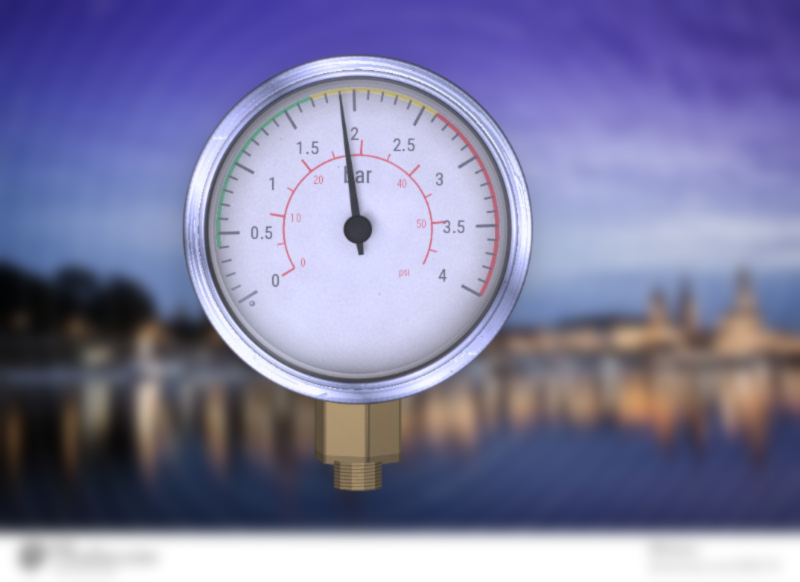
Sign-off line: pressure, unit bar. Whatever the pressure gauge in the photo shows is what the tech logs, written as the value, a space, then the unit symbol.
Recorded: 1.9 bar
